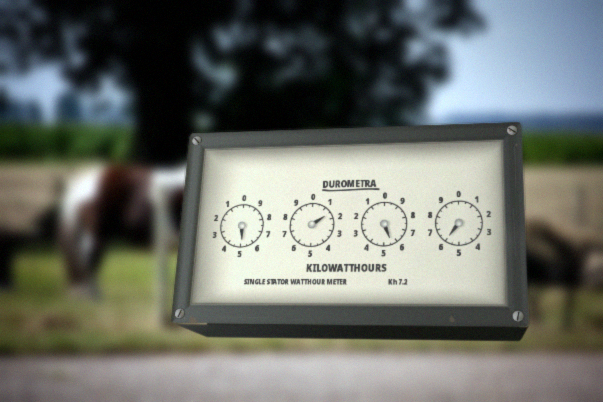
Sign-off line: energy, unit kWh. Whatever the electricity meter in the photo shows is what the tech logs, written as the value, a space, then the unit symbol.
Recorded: 5156 kWh
